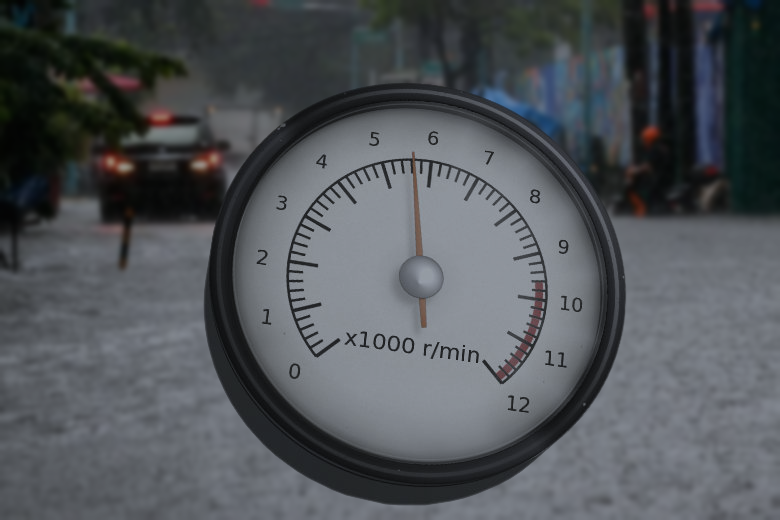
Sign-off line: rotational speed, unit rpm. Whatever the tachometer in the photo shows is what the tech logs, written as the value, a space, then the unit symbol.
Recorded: 5600 rpm
